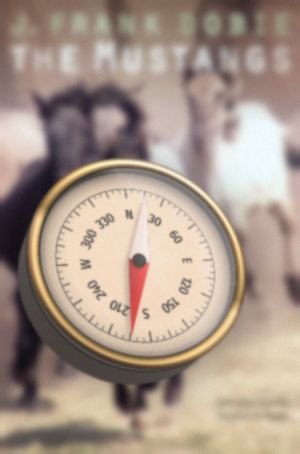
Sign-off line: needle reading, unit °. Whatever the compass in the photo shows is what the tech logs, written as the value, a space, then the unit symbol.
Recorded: 195 °
